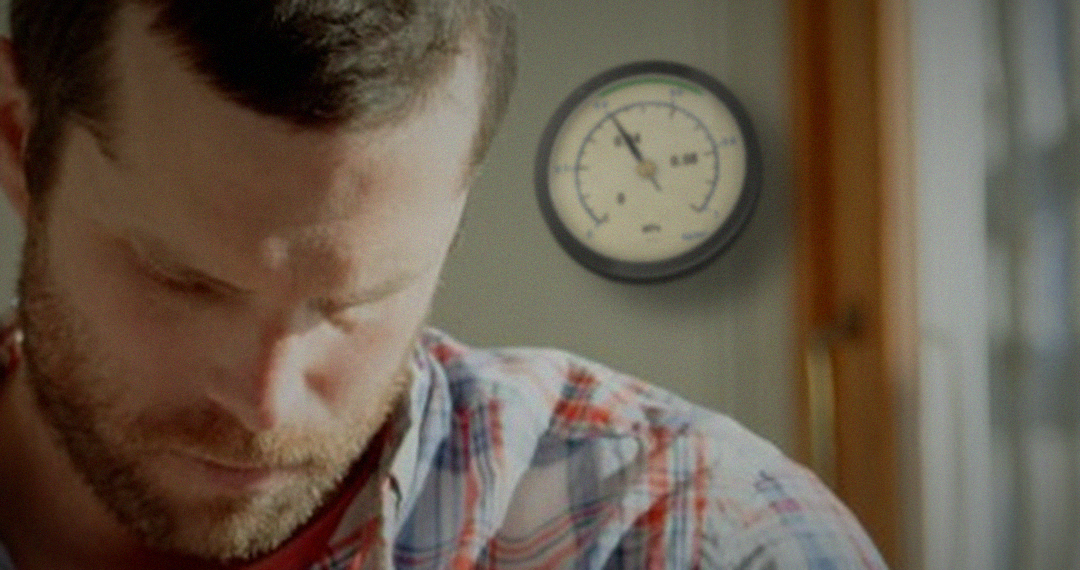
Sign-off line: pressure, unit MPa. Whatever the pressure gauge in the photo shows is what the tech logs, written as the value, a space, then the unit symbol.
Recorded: 0.04 MPa
